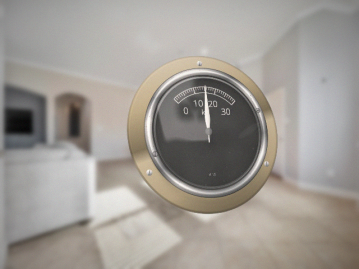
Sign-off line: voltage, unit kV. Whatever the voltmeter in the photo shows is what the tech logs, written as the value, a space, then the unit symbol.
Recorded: 15 kV
